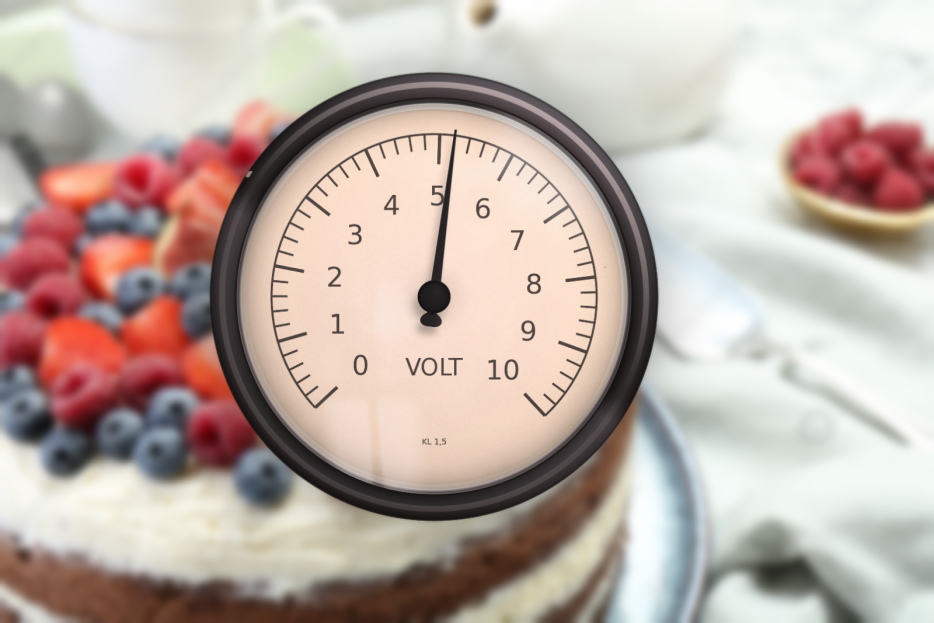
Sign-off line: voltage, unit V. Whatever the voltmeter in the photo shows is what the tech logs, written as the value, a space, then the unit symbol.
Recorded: 5.2 V
